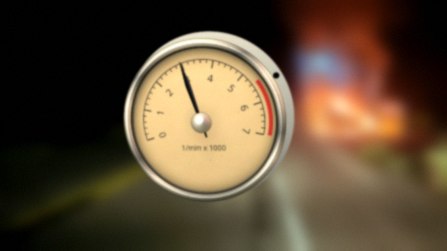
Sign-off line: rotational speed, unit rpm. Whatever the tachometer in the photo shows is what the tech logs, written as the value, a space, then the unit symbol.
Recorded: 3000 rpm
